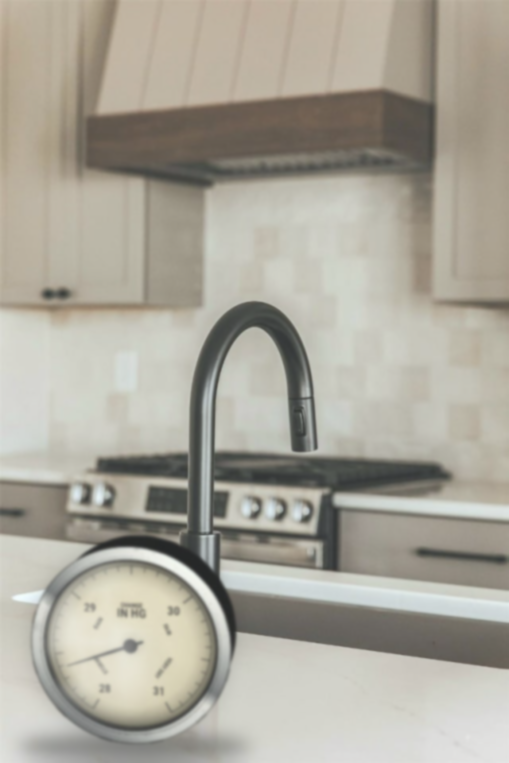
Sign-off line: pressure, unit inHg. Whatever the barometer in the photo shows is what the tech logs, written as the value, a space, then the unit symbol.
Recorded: 28.4 inHg
